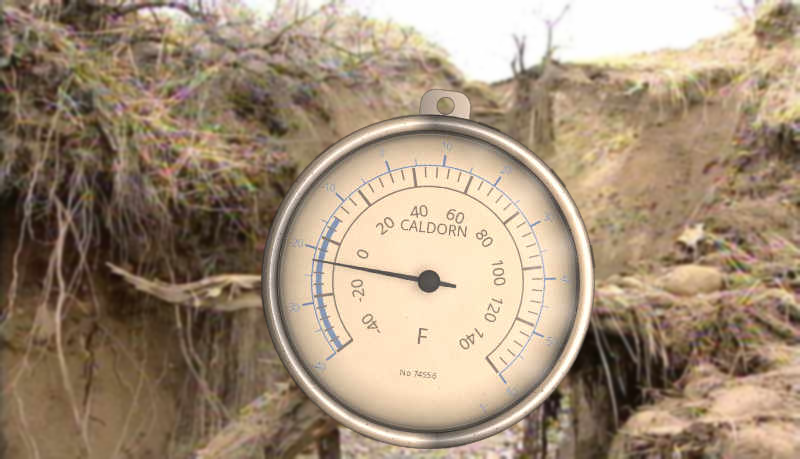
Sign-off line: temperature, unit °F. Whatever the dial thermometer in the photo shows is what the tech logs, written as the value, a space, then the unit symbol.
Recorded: -8 °F
